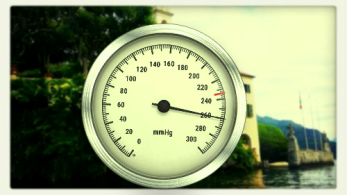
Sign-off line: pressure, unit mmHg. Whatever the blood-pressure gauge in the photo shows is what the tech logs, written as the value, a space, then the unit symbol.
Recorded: 260 mmHg
